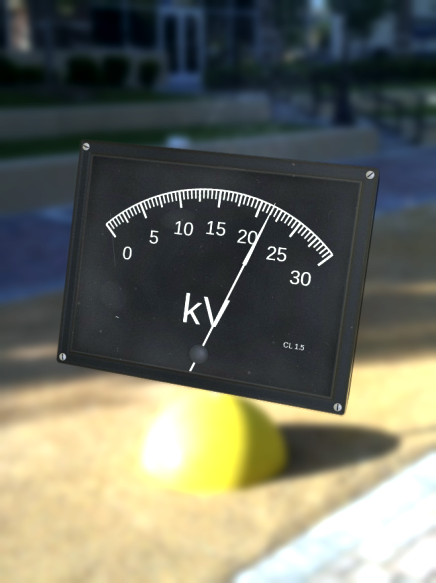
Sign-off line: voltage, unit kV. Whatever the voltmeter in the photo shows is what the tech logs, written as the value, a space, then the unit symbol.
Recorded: 21.5 kV
